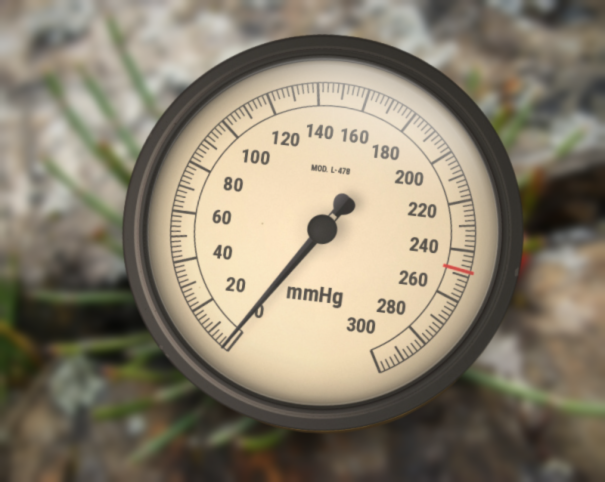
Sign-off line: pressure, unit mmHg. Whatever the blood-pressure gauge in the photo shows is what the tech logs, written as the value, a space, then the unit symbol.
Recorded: 2 mmHg
